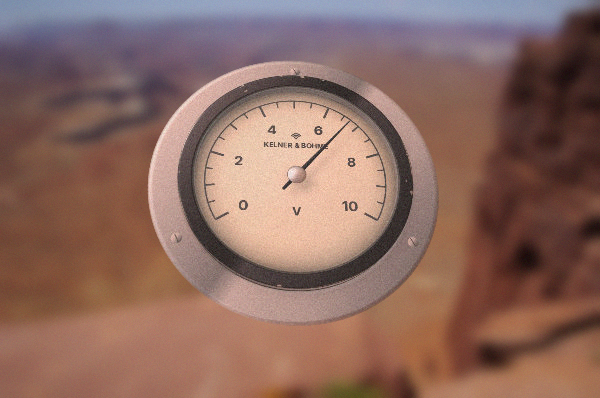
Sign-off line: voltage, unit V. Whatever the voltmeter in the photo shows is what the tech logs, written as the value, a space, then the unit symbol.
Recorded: 6.75 V
